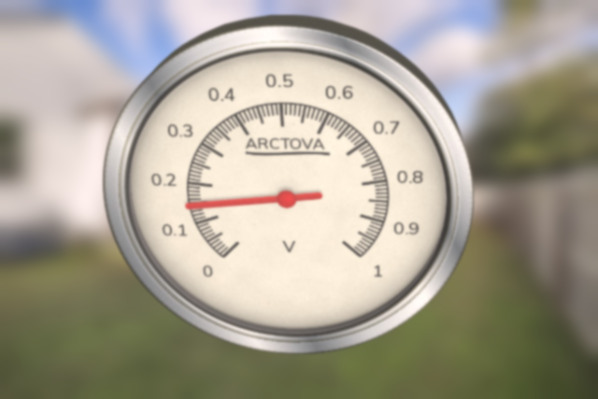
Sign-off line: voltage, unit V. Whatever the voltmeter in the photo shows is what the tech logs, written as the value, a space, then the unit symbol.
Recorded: 0.15 V
